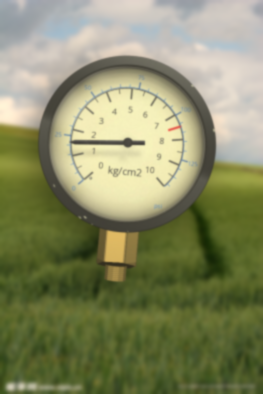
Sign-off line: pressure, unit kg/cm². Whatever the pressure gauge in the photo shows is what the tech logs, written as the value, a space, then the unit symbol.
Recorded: 1.5 kg/cm²
